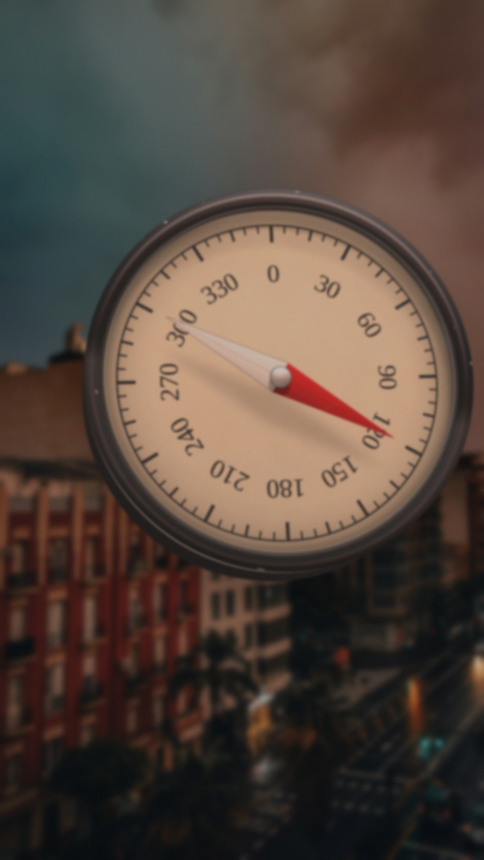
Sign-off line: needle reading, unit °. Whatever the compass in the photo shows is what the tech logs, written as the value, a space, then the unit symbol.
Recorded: 120 °
